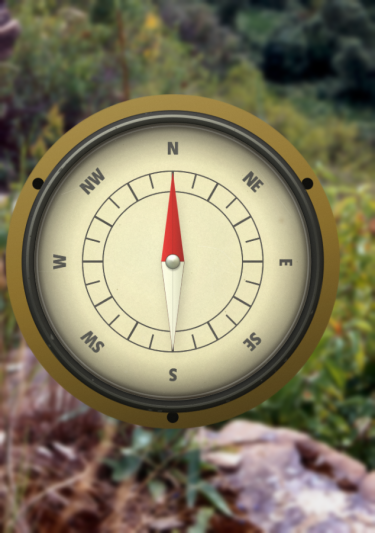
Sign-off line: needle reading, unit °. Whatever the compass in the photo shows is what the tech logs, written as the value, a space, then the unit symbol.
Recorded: 0 °
